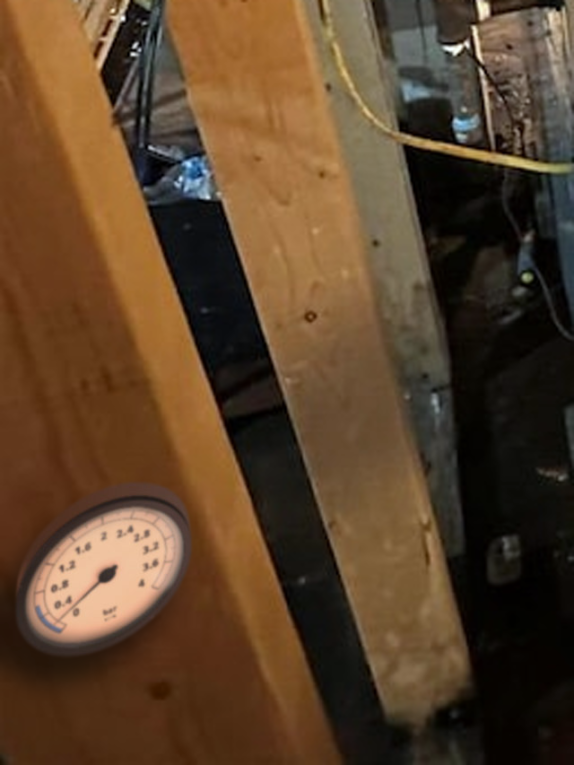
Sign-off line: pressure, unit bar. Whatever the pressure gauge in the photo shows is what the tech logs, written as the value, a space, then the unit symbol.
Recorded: 0.2 bar
